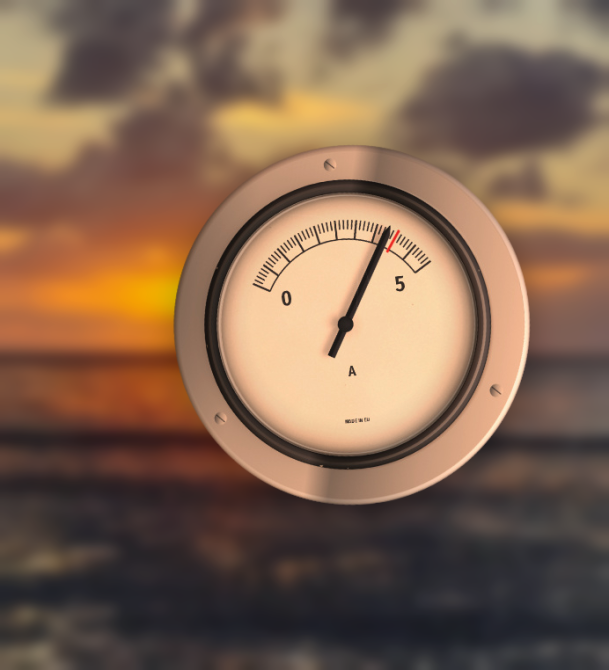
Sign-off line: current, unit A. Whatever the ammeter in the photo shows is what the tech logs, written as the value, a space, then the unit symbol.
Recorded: 3.8 A
